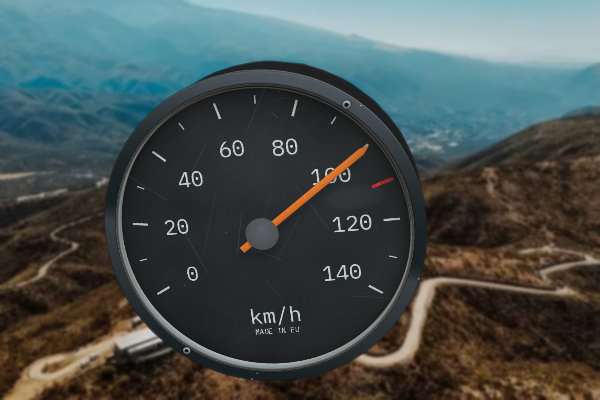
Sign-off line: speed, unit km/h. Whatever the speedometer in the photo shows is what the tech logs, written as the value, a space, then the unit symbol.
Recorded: 100 km/h
